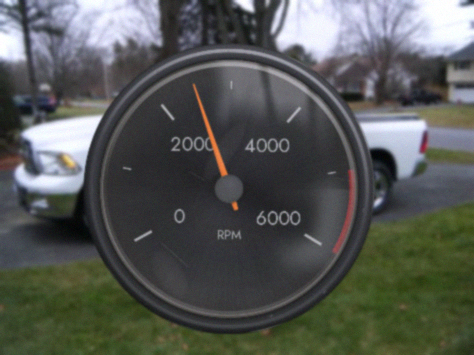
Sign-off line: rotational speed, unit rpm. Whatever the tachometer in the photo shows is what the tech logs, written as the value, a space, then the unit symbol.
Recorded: 2500 rpm
